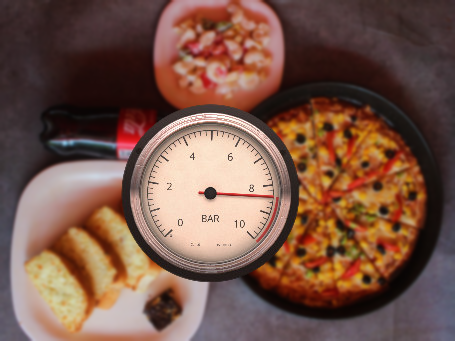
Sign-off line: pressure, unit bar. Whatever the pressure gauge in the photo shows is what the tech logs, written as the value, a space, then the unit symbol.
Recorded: 8.4 bar
